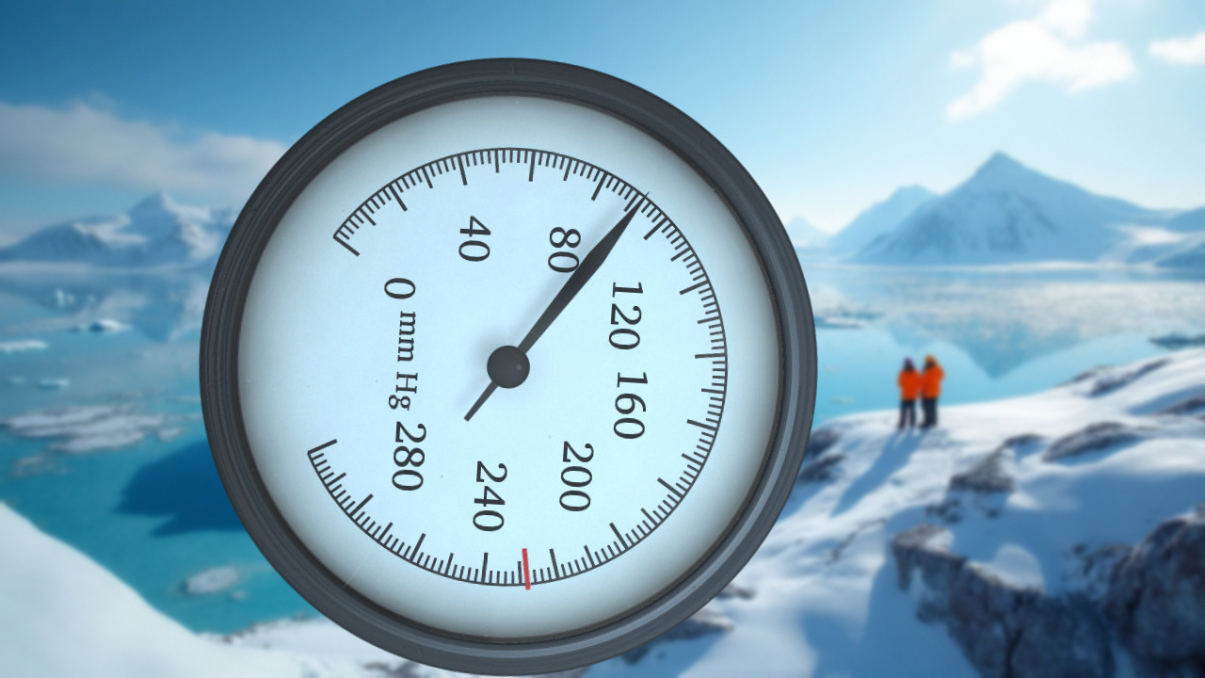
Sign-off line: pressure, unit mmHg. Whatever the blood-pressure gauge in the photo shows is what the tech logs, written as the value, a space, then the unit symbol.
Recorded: 92 mmHg
